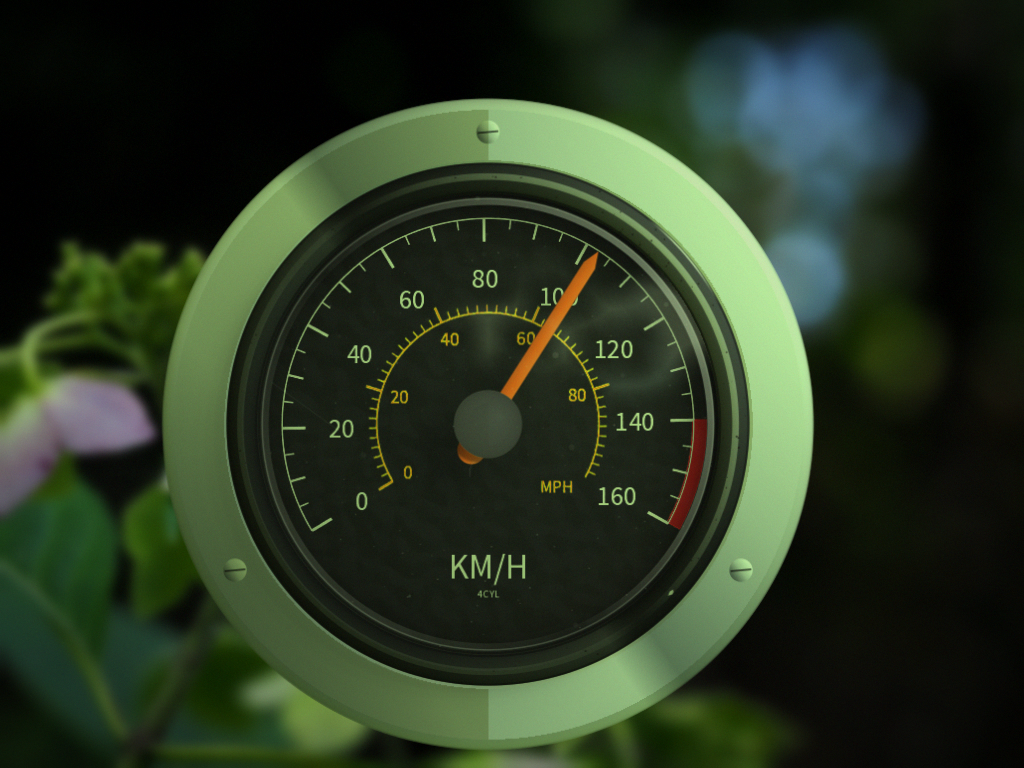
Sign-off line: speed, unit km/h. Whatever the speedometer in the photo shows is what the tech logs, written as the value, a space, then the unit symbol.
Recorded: 102.5 km/h
